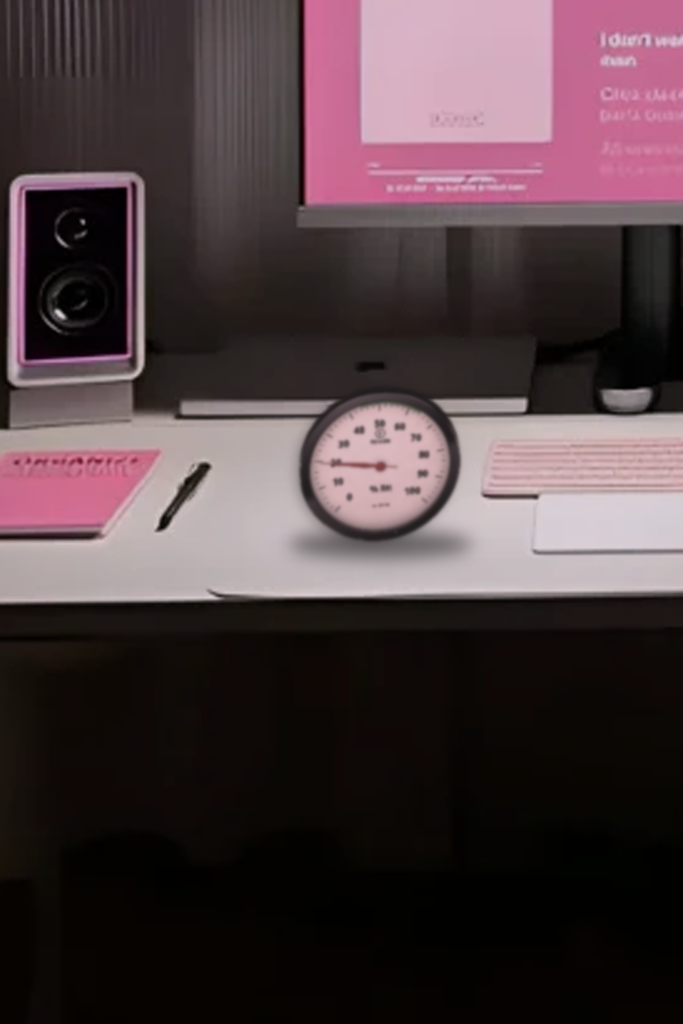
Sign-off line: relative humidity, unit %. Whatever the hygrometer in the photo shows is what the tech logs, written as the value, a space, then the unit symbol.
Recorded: 20 %
